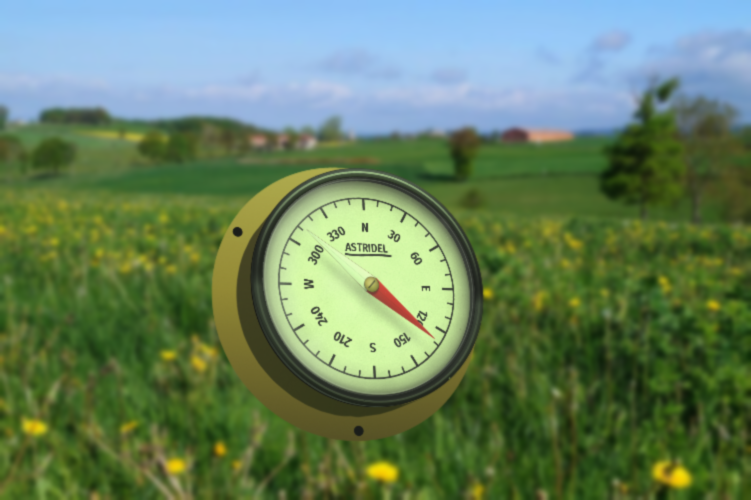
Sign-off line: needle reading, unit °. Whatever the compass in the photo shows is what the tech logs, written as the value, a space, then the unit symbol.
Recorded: 130 °
